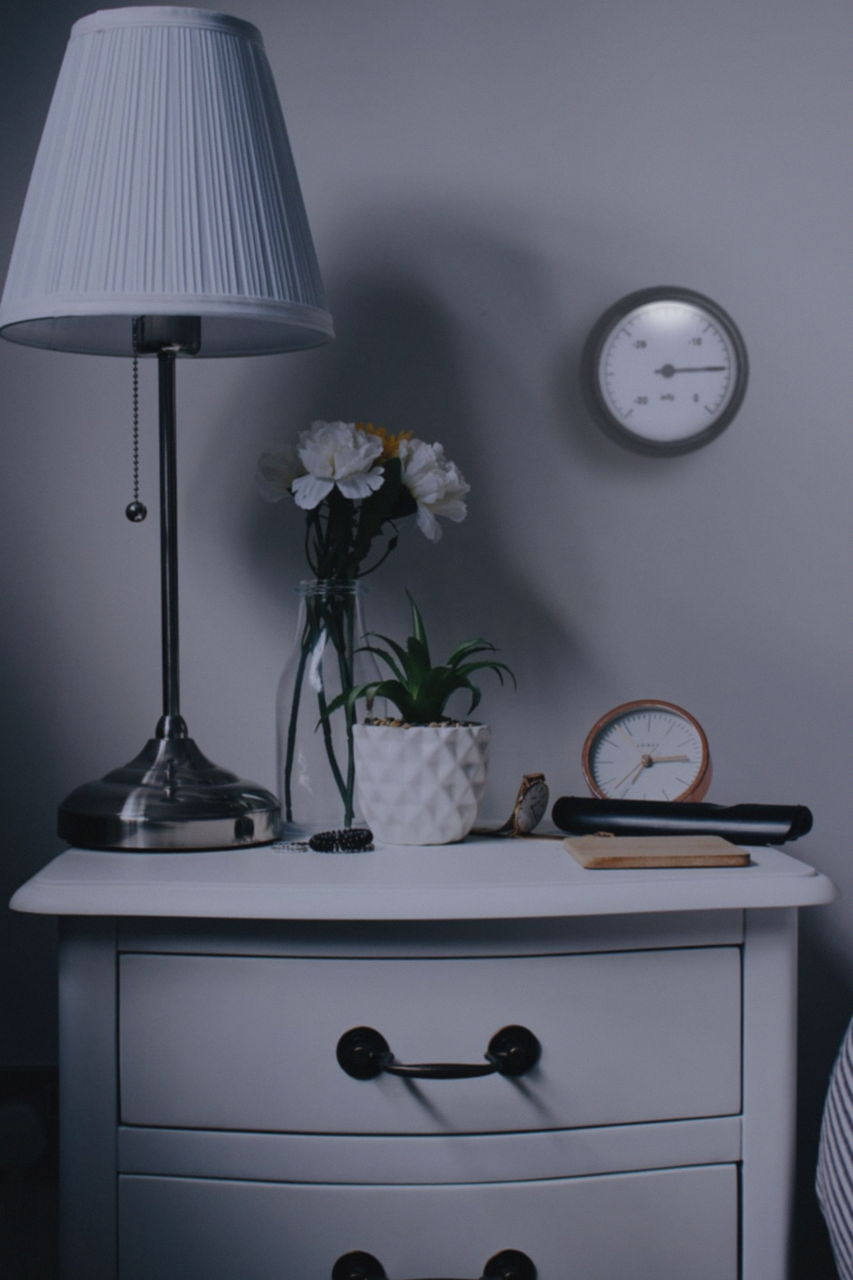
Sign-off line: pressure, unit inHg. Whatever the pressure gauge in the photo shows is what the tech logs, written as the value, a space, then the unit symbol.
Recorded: -5 inHg
